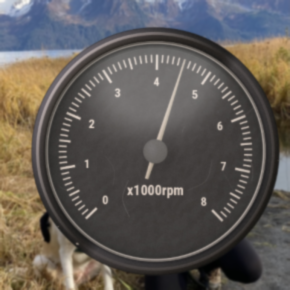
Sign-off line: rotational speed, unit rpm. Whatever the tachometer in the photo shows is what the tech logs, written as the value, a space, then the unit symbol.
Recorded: 4500 rpm
